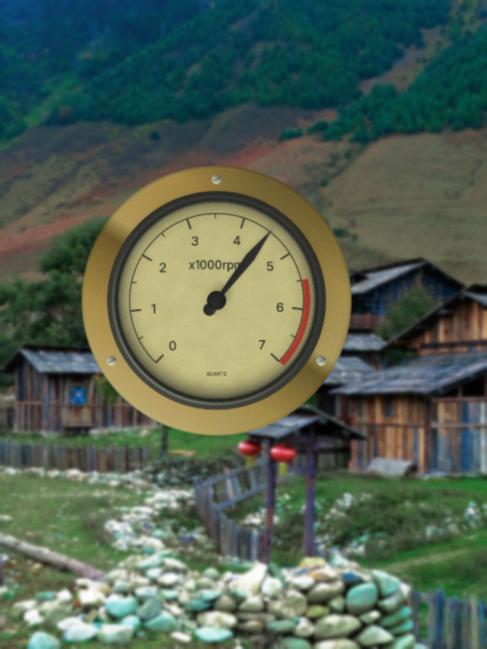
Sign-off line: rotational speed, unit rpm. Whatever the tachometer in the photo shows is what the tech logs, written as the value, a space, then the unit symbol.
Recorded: 4500 rpm
